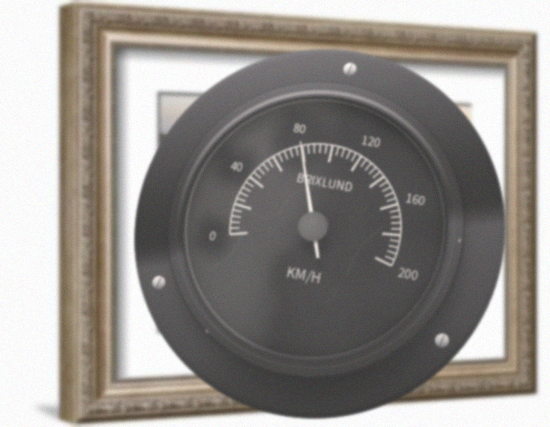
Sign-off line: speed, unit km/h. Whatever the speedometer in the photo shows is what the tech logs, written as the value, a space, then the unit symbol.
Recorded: 80 km/h
